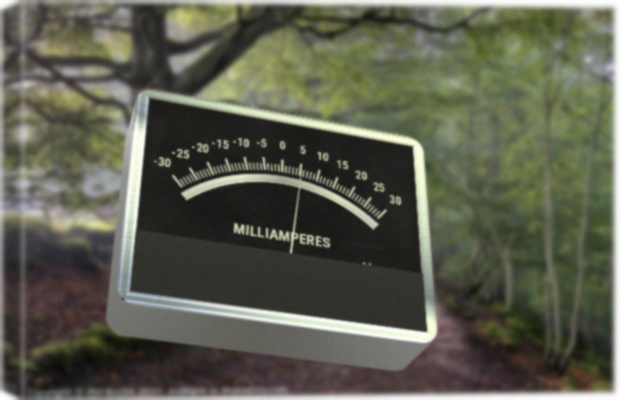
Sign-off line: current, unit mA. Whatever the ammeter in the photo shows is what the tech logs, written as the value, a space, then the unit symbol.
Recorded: 5 mA
